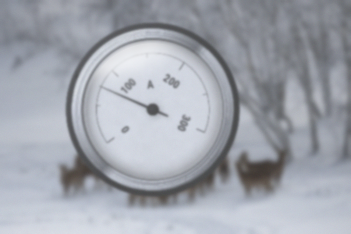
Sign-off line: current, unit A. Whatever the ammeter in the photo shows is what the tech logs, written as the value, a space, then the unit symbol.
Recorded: 75 A
